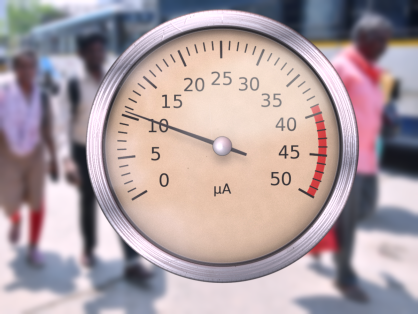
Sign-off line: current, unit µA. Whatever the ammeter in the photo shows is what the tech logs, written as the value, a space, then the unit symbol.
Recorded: 10.5 µA
